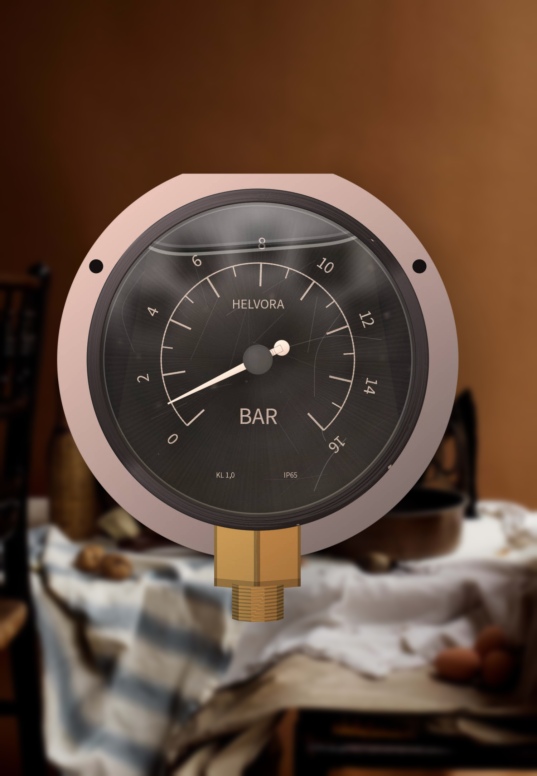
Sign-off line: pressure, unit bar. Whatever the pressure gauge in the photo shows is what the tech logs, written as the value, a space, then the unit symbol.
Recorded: 1 bar
